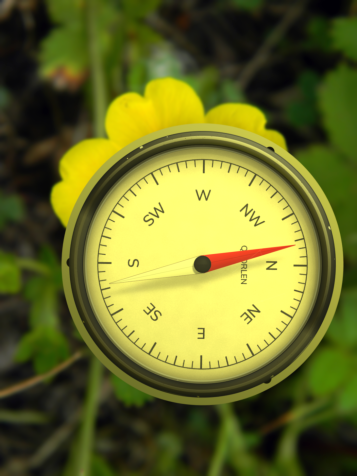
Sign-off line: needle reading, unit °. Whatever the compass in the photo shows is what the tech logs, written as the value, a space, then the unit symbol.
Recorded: 347.5 °
